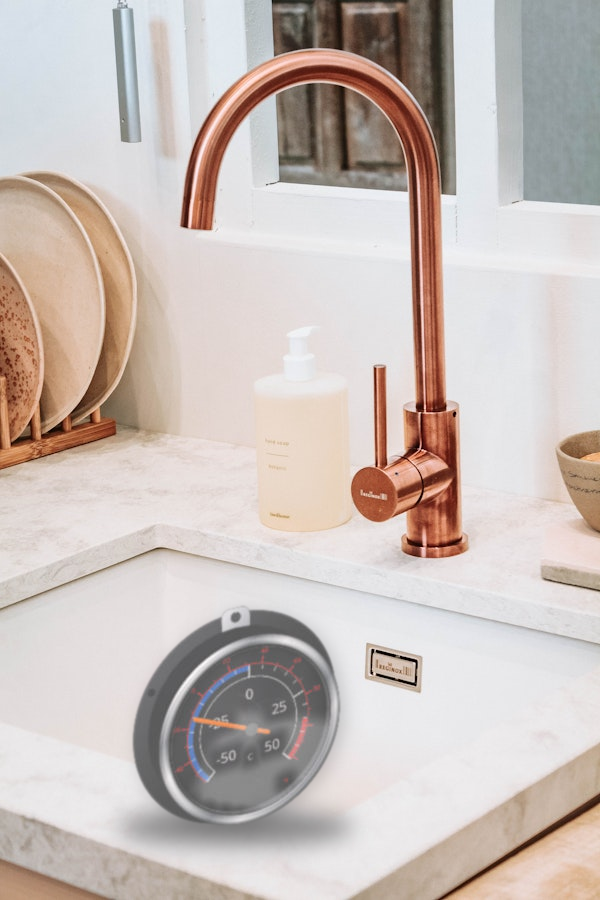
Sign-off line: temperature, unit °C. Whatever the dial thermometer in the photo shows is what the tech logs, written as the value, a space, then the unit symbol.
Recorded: -25 °C
